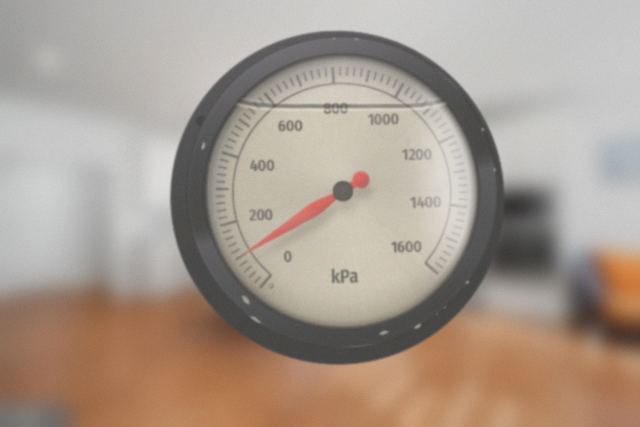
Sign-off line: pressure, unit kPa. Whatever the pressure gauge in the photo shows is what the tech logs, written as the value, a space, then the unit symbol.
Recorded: 100 kPa
